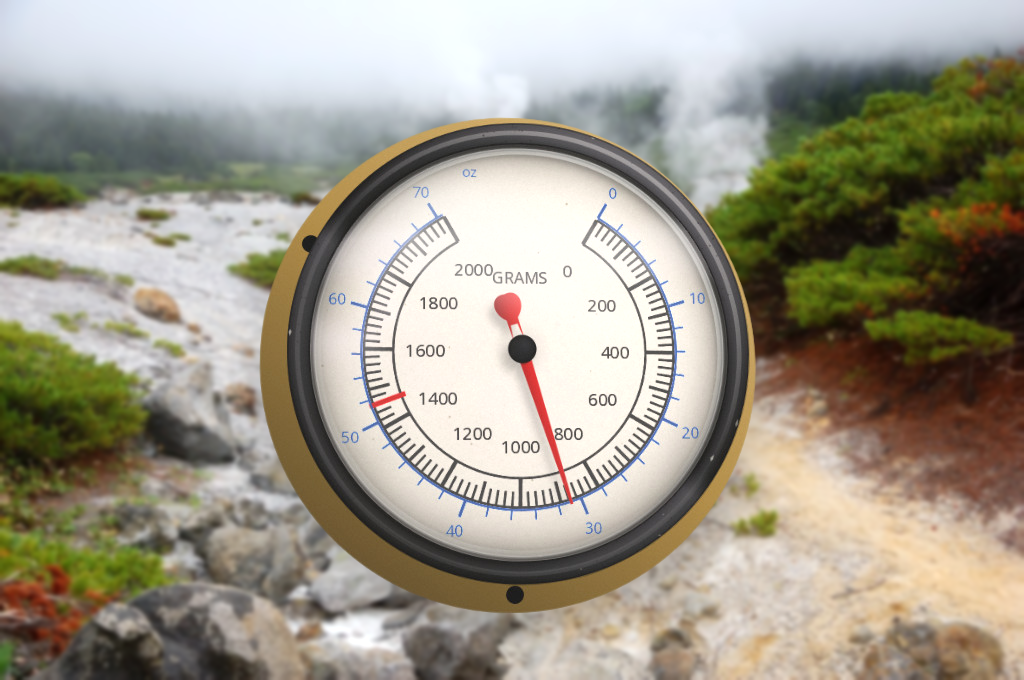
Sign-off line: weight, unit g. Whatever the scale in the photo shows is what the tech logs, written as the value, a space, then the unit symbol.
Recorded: 880 g
